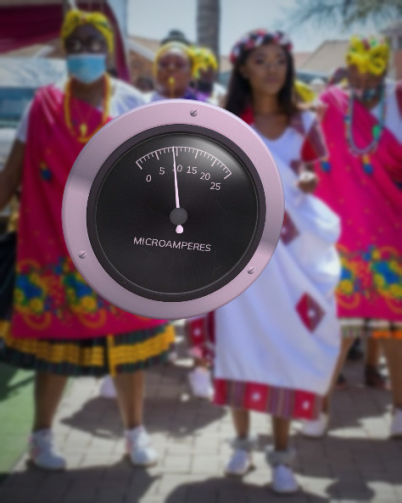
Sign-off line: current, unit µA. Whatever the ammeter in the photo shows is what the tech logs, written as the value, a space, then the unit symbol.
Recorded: 9 µA
